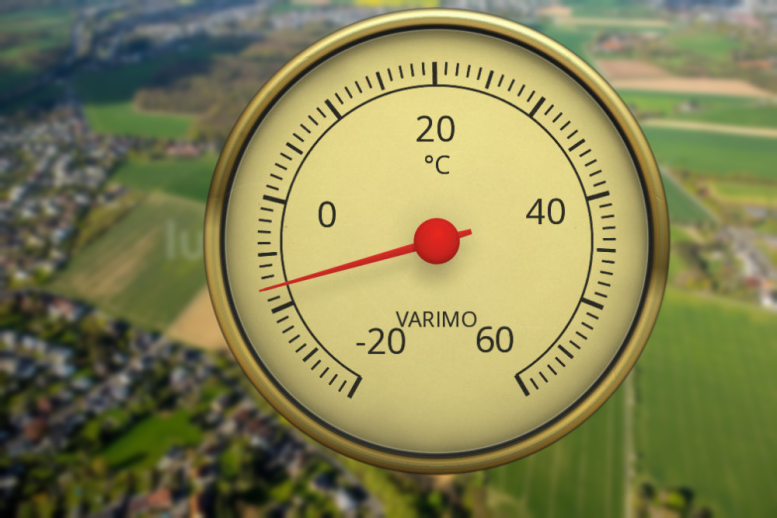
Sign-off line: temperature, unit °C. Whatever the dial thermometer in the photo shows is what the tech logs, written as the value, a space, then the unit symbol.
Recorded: -8 °C
